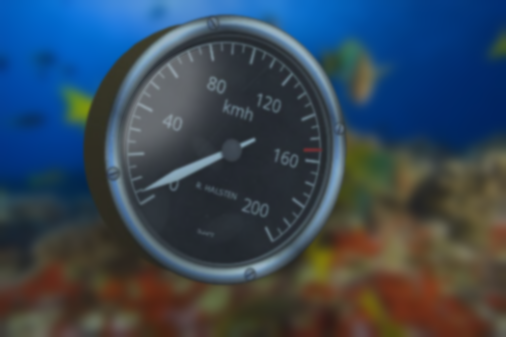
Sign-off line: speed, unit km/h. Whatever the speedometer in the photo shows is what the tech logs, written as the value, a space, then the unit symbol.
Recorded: 5 km/h
